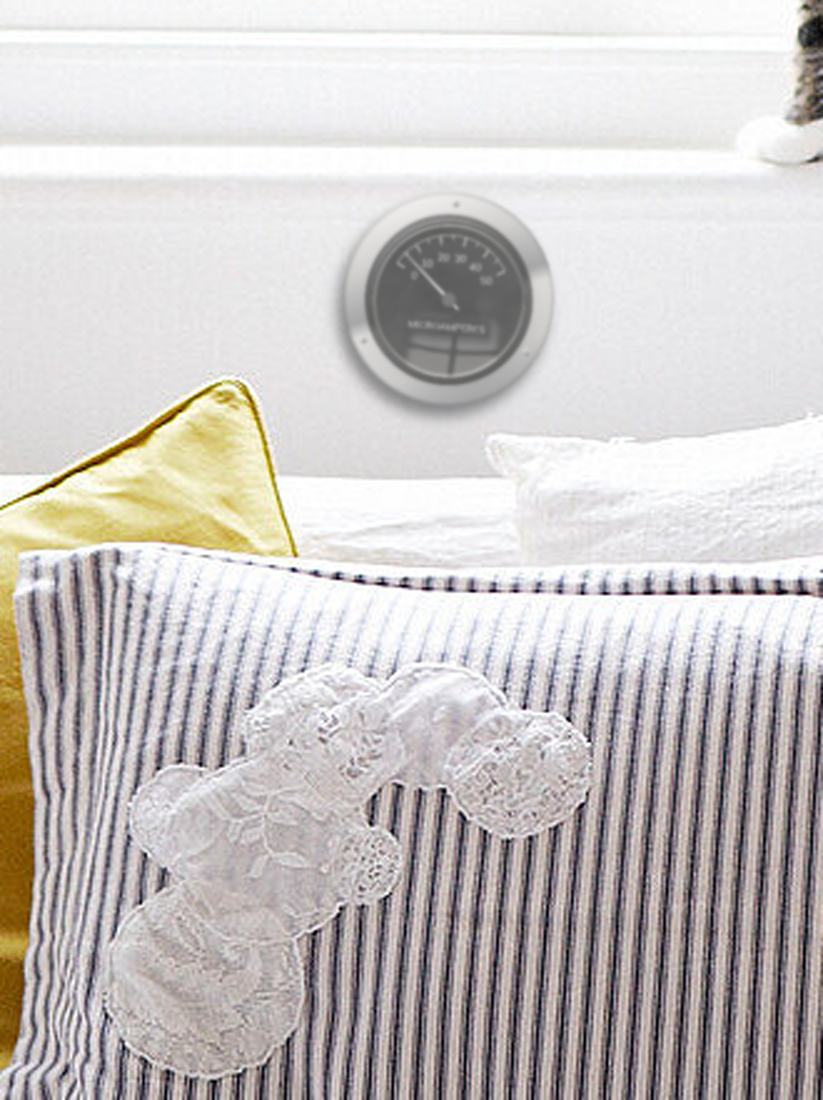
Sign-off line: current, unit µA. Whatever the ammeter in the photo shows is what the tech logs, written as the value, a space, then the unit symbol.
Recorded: 5 µA
